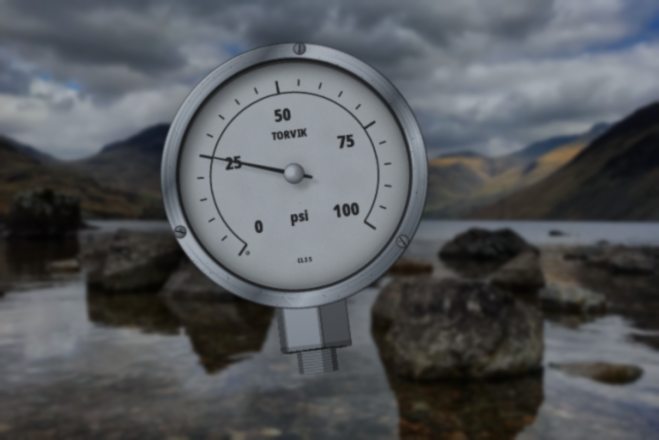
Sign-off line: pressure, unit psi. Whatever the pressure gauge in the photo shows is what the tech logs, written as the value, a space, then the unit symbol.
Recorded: 25 psi
